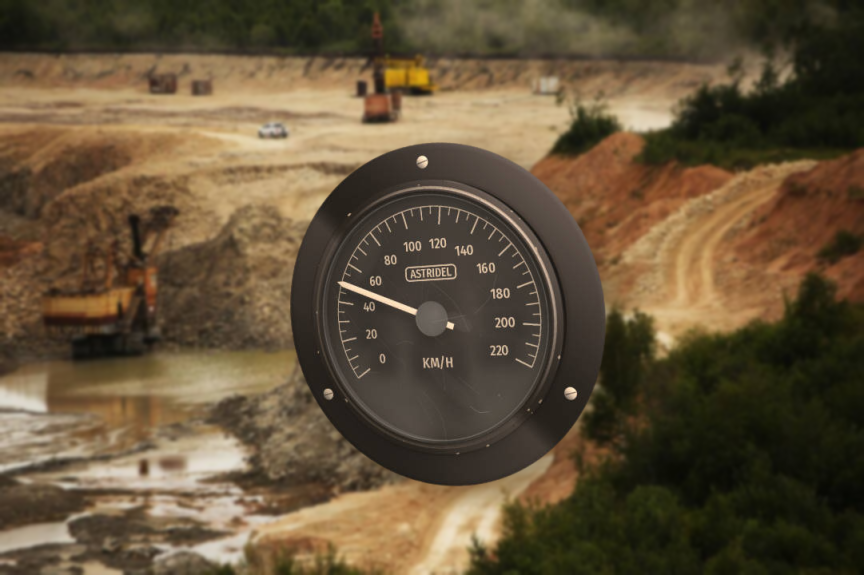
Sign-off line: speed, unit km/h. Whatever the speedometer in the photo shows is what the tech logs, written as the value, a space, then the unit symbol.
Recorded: 50 km/h
